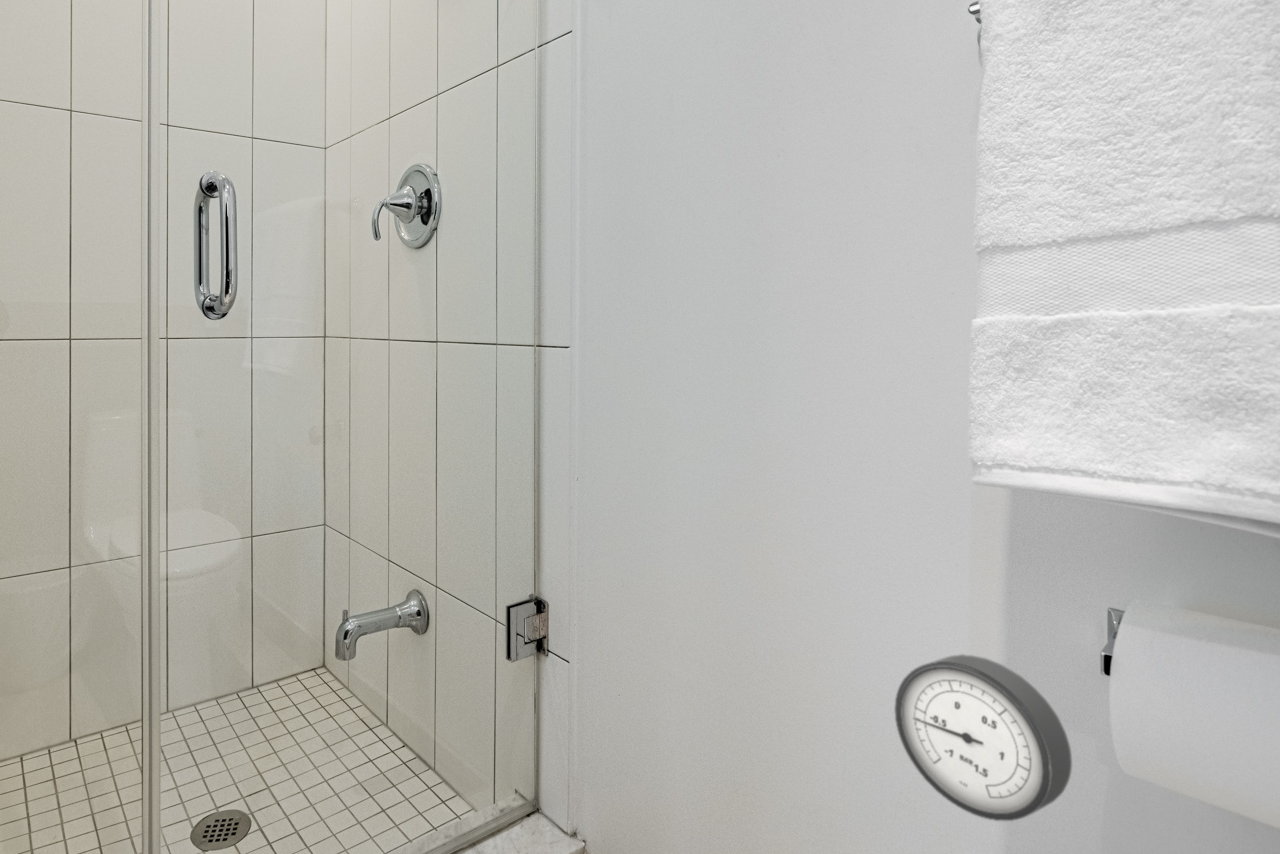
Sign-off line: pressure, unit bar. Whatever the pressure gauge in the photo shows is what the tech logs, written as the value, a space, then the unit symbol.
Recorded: -0.6 bar
